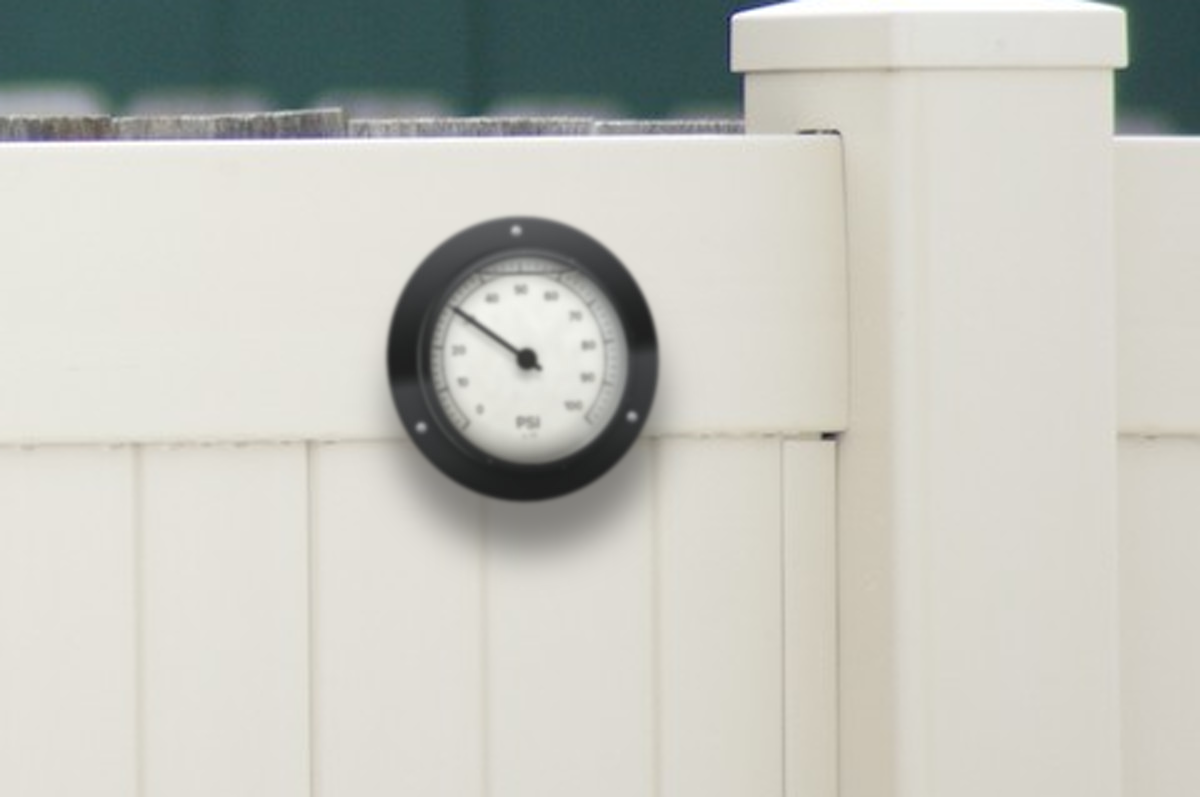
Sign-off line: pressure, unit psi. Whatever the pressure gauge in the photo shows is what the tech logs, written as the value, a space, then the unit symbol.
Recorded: 30 psi
